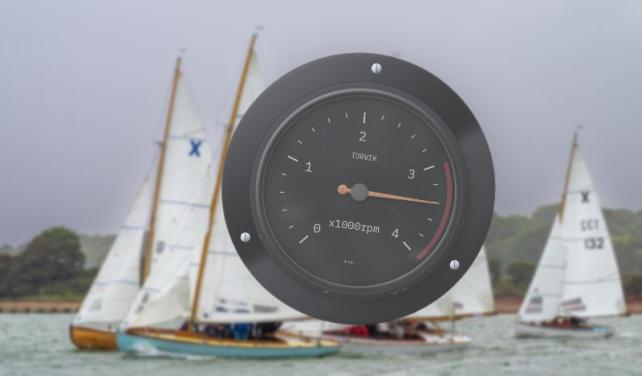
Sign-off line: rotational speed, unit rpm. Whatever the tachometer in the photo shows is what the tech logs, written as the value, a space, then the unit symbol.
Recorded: 3400 rpm
